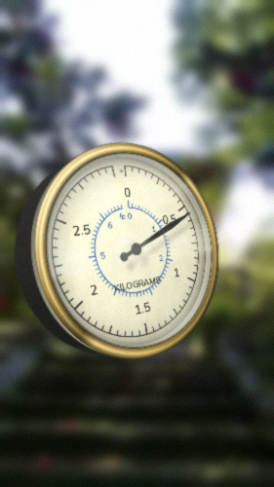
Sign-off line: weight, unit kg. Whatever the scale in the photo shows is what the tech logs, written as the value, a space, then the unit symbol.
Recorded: 0.55 kg
